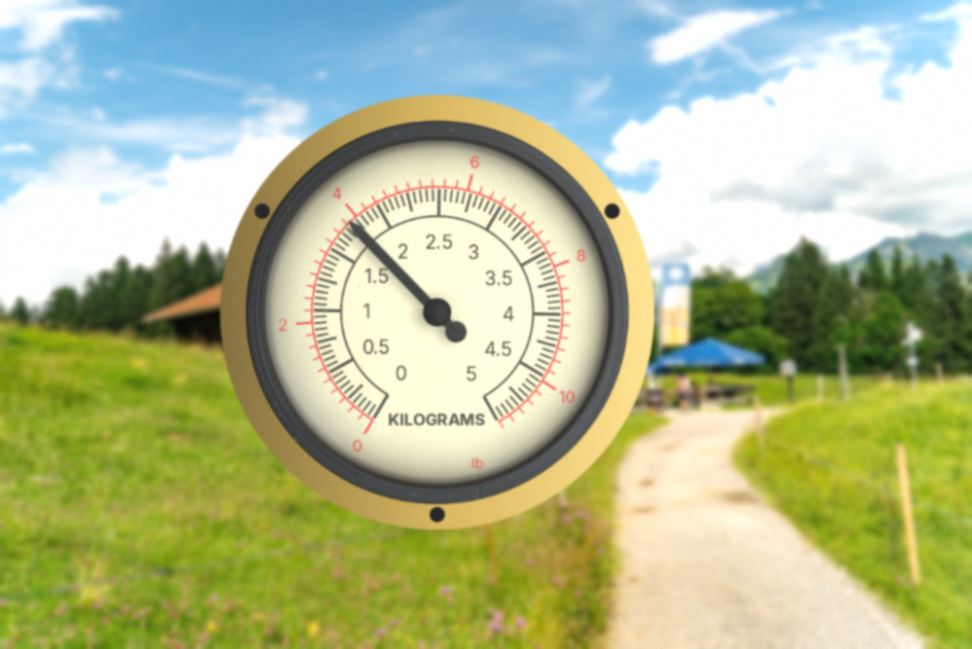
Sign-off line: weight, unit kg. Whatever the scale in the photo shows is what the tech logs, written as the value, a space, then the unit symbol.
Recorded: 1.75 kg
